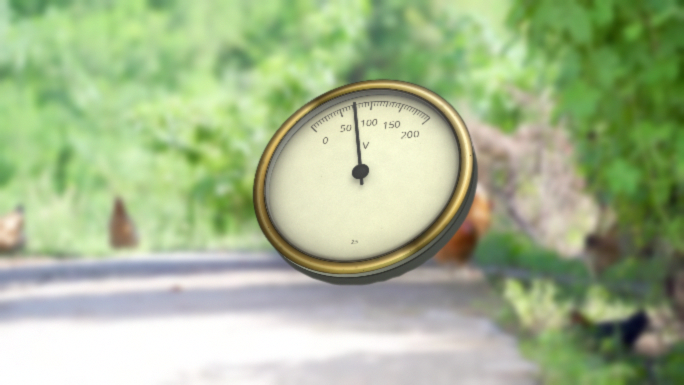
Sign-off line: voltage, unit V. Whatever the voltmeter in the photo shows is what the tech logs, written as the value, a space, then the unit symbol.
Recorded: 75 V
